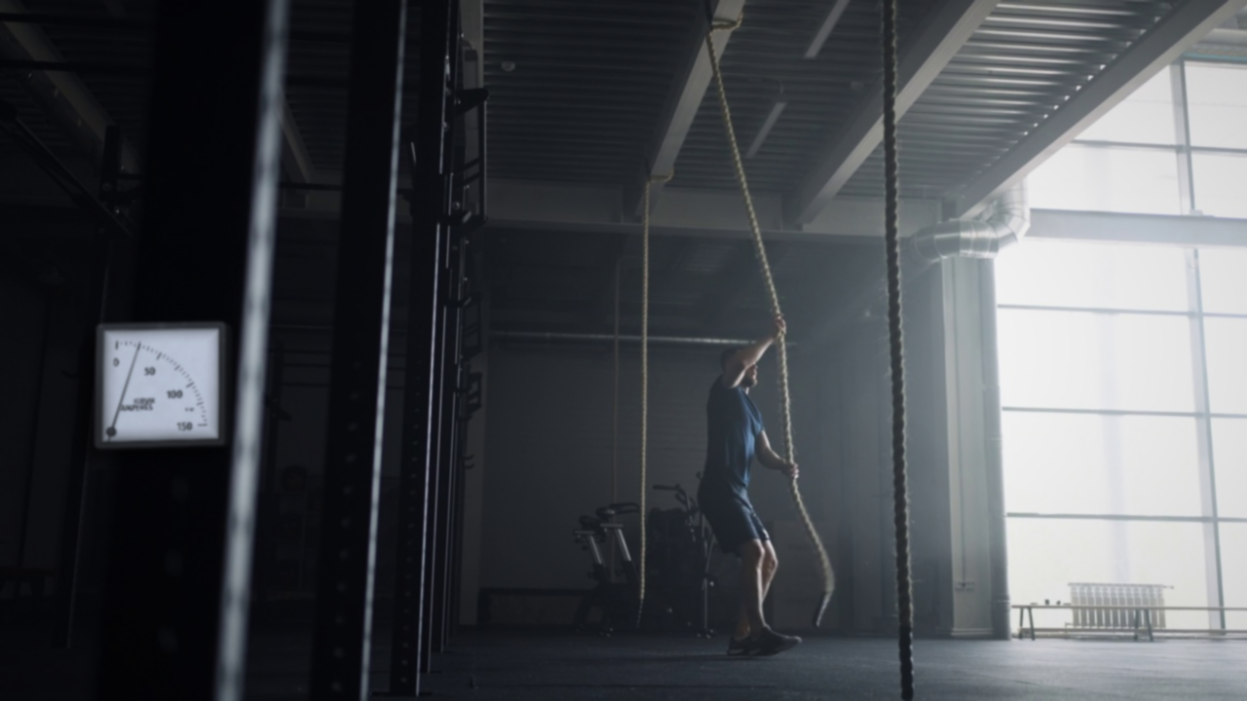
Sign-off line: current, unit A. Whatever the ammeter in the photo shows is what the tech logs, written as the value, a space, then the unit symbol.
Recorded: 25 A
